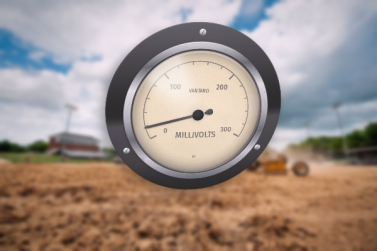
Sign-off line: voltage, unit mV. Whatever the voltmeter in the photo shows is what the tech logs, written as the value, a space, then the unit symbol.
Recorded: 20 mV
